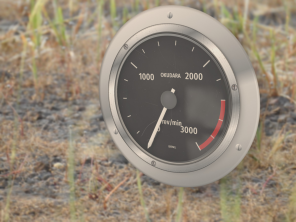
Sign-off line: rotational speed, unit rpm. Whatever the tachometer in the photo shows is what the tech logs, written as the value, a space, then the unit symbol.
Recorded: 0 rpm
